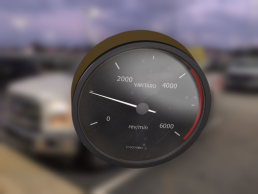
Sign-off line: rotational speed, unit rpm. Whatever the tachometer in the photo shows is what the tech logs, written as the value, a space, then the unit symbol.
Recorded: 1000 rpm
